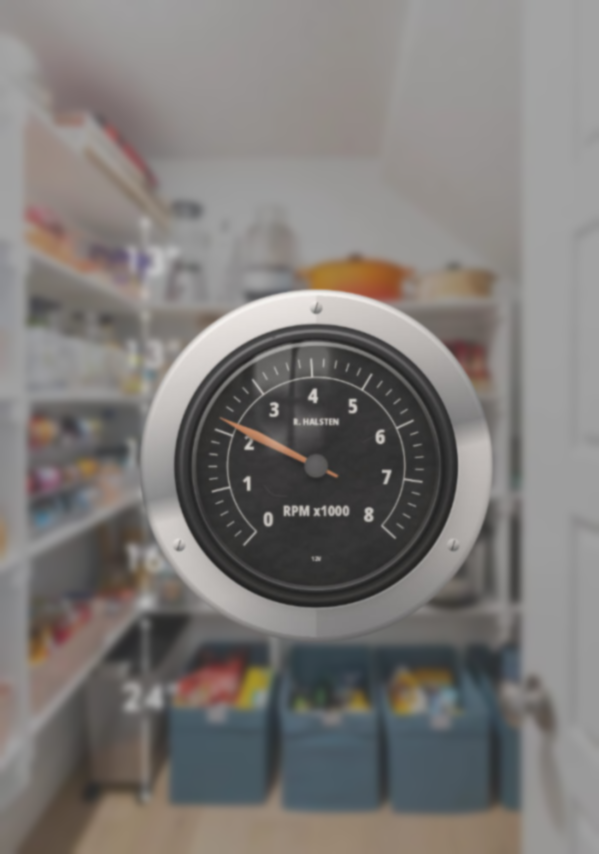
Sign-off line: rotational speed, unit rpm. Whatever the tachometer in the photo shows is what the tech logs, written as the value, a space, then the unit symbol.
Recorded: 2200 rpm
